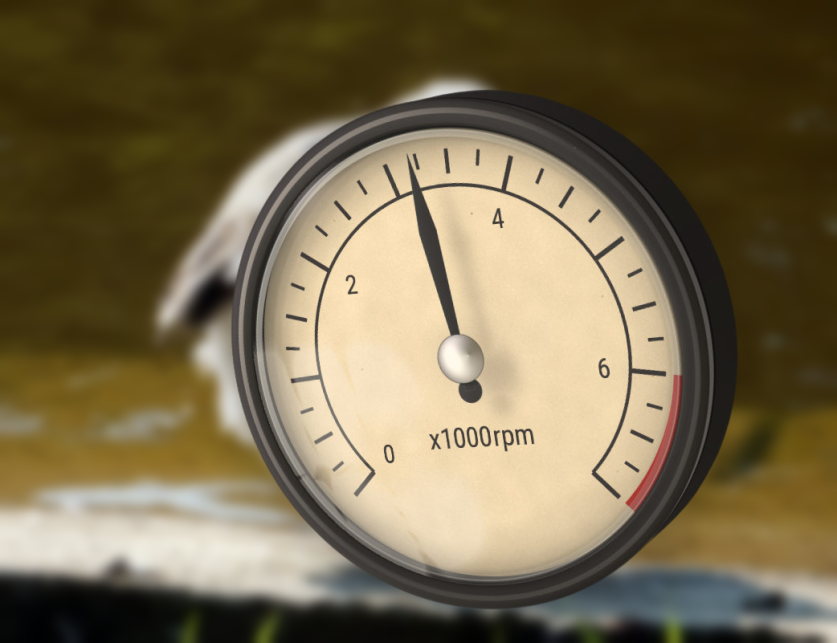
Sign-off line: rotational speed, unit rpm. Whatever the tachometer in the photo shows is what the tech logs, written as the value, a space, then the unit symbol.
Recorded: 3250 rpm
